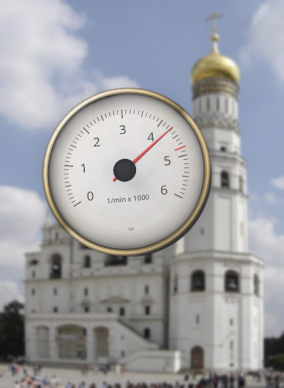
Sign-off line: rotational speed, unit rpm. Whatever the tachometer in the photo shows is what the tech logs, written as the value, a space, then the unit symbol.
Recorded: 4300 rpm
